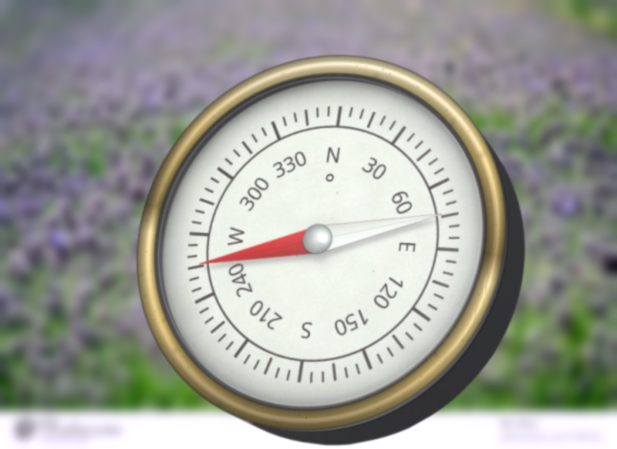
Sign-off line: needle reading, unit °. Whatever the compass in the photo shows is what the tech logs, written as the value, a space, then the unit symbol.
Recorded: 255 °
